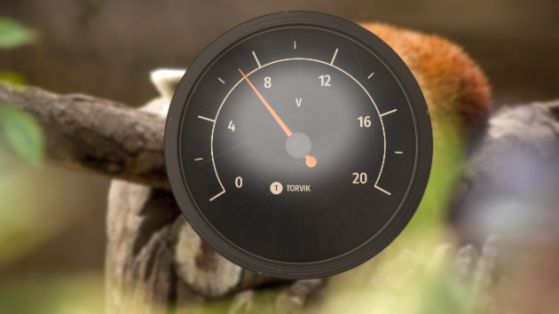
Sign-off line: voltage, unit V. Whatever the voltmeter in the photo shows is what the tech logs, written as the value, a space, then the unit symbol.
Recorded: 7 V
